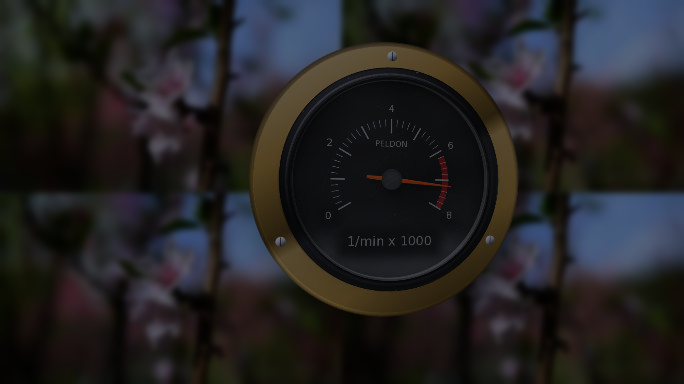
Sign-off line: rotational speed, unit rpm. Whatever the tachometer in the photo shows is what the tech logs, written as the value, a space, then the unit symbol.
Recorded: 7200 rpm
